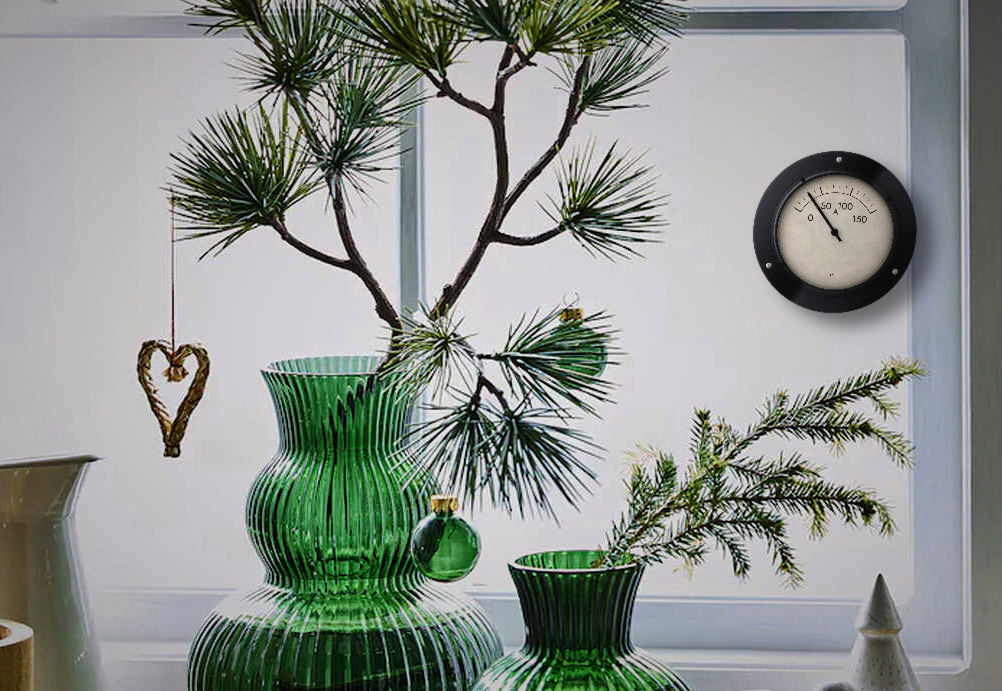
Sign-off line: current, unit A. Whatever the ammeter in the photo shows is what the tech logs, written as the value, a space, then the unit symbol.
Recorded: 30 A
